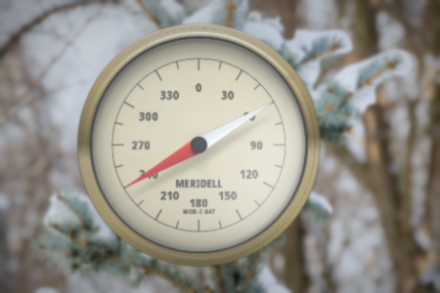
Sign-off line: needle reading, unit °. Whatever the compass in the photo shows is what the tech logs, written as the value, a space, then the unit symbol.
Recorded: 240 °
